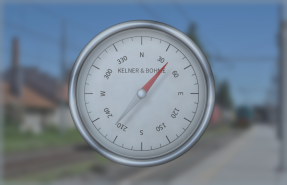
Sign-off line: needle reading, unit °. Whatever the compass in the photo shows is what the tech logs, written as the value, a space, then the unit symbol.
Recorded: 40 °
